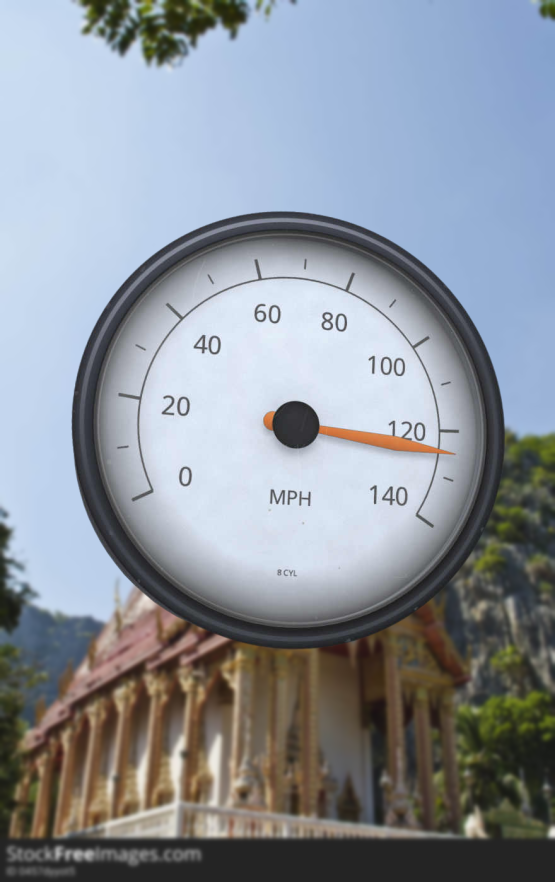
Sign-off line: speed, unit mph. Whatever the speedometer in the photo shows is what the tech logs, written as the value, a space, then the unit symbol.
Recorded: 125 mph
